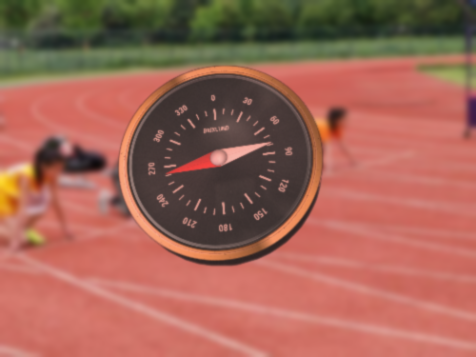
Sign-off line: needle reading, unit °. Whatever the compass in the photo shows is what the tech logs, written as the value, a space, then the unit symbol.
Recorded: 260 °
